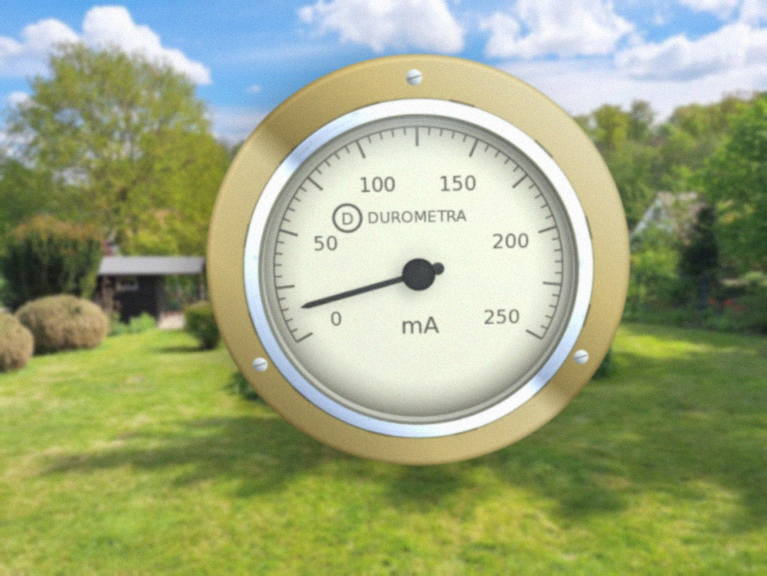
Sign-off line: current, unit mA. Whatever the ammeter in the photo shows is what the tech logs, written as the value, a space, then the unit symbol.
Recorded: 15 mA
